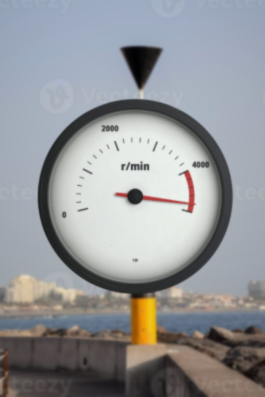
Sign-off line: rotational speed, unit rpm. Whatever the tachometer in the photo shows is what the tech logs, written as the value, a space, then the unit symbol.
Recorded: 4800 rpm
